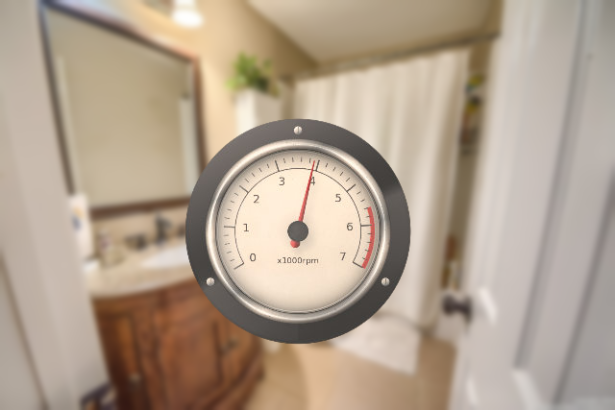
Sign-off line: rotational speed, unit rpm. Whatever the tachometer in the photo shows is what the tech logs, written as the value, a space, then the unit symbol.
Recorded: 3900 rpm
